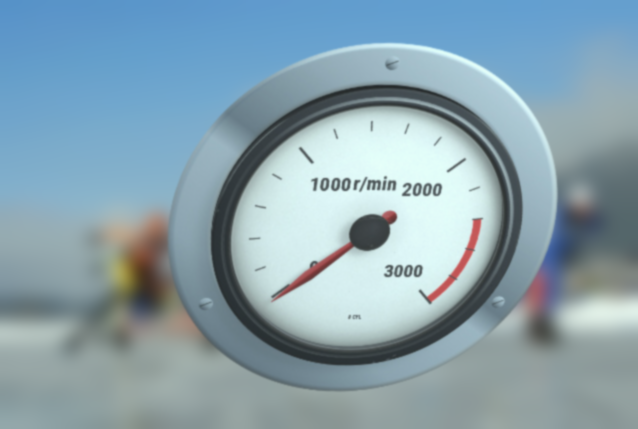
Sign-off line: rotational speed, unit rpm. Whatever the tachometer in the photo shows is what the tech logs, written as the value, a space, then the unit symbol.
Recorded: 0 rpm
